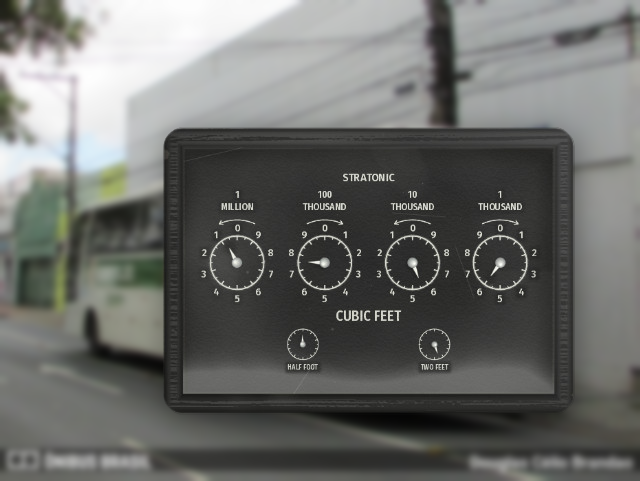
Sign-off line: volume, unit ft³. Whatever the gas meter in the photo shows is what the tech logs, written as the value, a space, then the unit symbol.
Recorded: 75600 ft³
